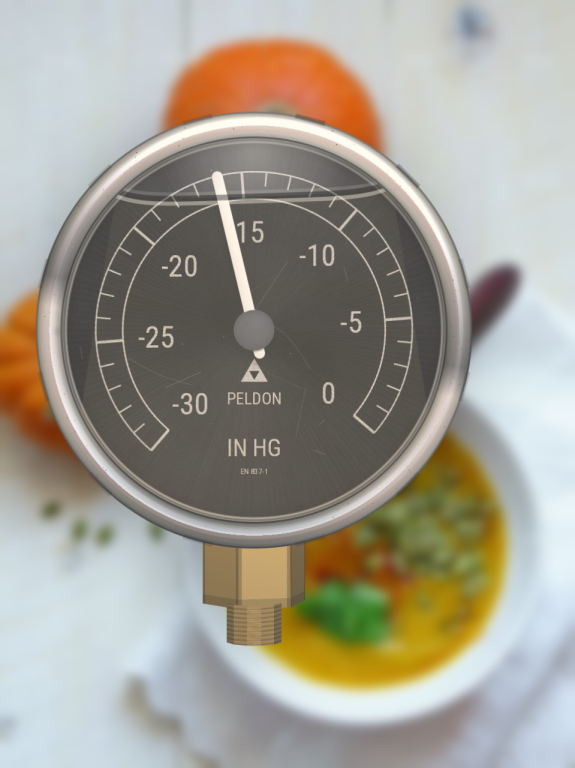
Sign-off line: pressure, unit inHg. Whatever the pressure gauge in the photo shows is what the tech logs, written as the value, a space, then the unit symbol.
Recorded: -16 inHg
